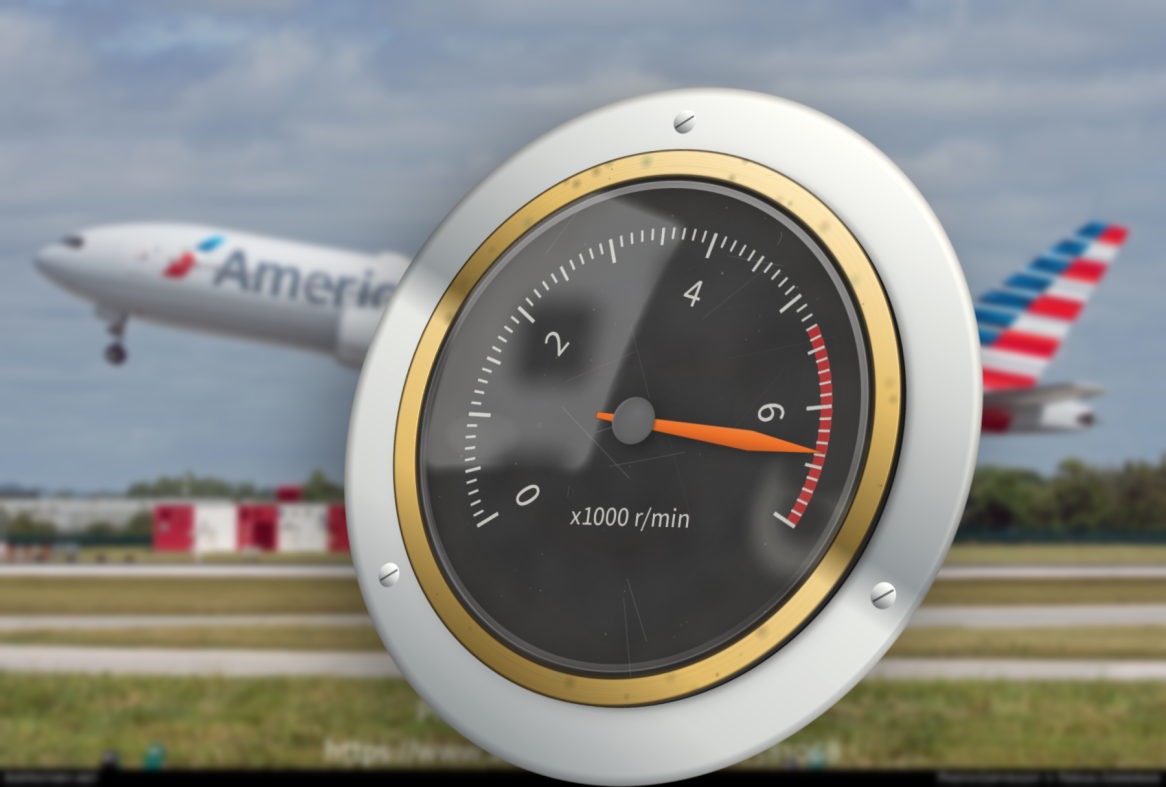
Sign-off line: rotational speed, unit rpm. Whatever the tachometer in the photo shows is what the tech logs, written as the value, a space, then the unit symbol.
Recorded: 6400 rpm
